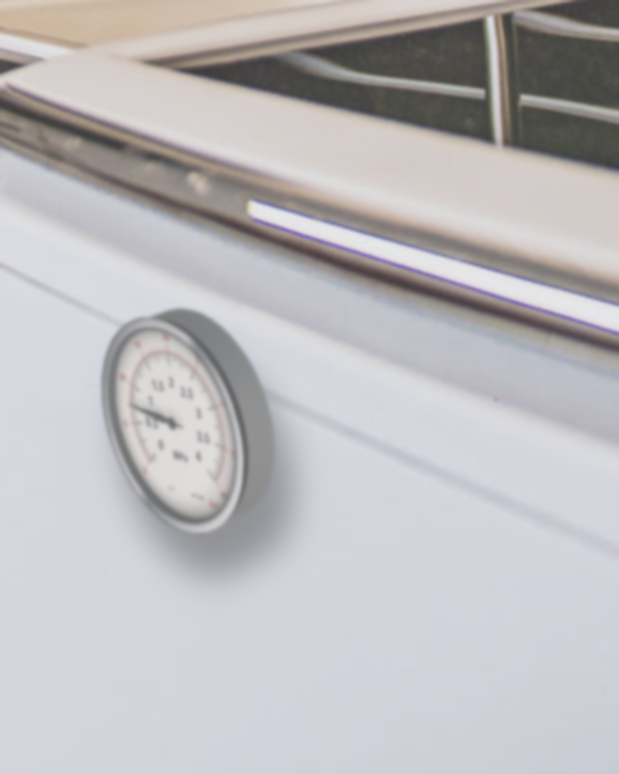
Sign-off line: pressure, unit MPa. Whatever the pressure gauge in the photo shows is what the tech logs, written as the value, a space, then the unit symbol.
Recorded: 0.75 MPa
